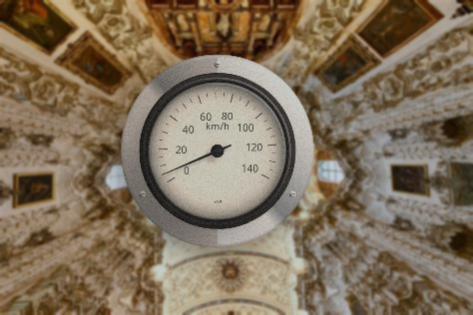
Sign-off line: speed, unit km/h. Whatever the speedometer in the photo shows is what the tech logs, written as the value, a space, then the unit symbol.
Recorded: 5 km/h
